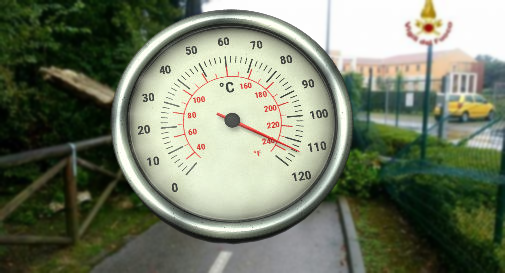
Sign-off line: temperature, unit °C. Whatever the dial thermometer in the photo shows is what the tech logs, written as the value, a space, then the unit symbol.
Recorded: 114 °C
